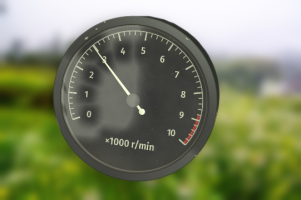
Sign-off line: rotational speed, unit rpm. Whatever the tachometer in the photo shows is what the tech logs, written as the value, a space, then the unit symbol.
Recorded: 3000 rpm
